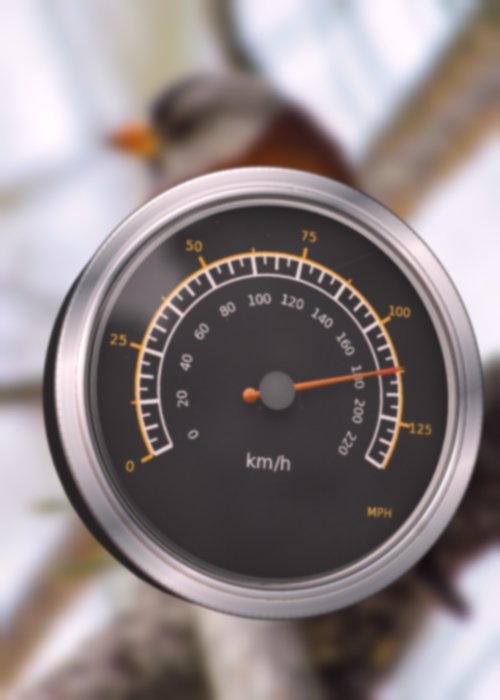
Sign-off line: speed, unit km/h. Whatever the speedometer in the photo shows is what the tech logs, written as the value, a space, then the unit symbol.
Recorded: 180 km/h
